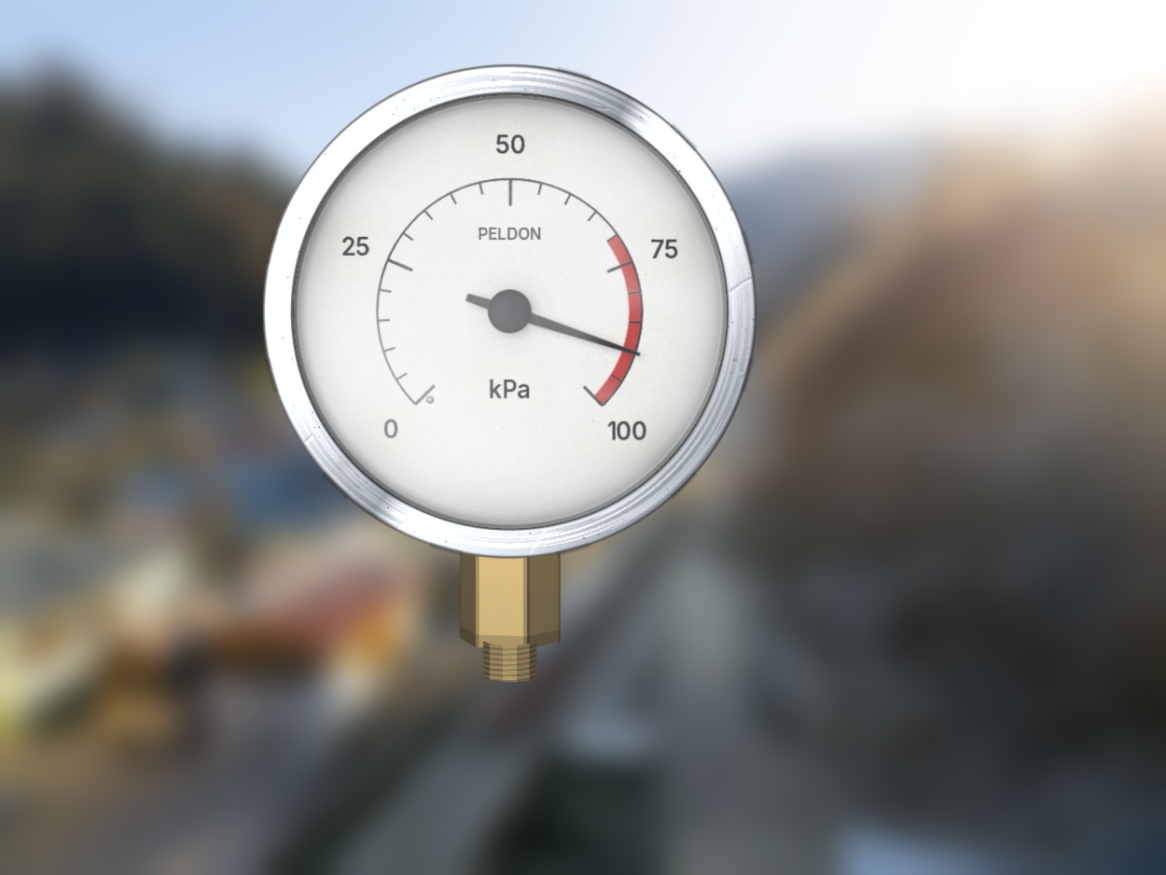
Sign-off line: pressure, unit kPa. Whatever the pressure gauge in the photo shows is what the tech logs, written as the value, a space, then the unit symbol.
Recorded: 90 kPa
